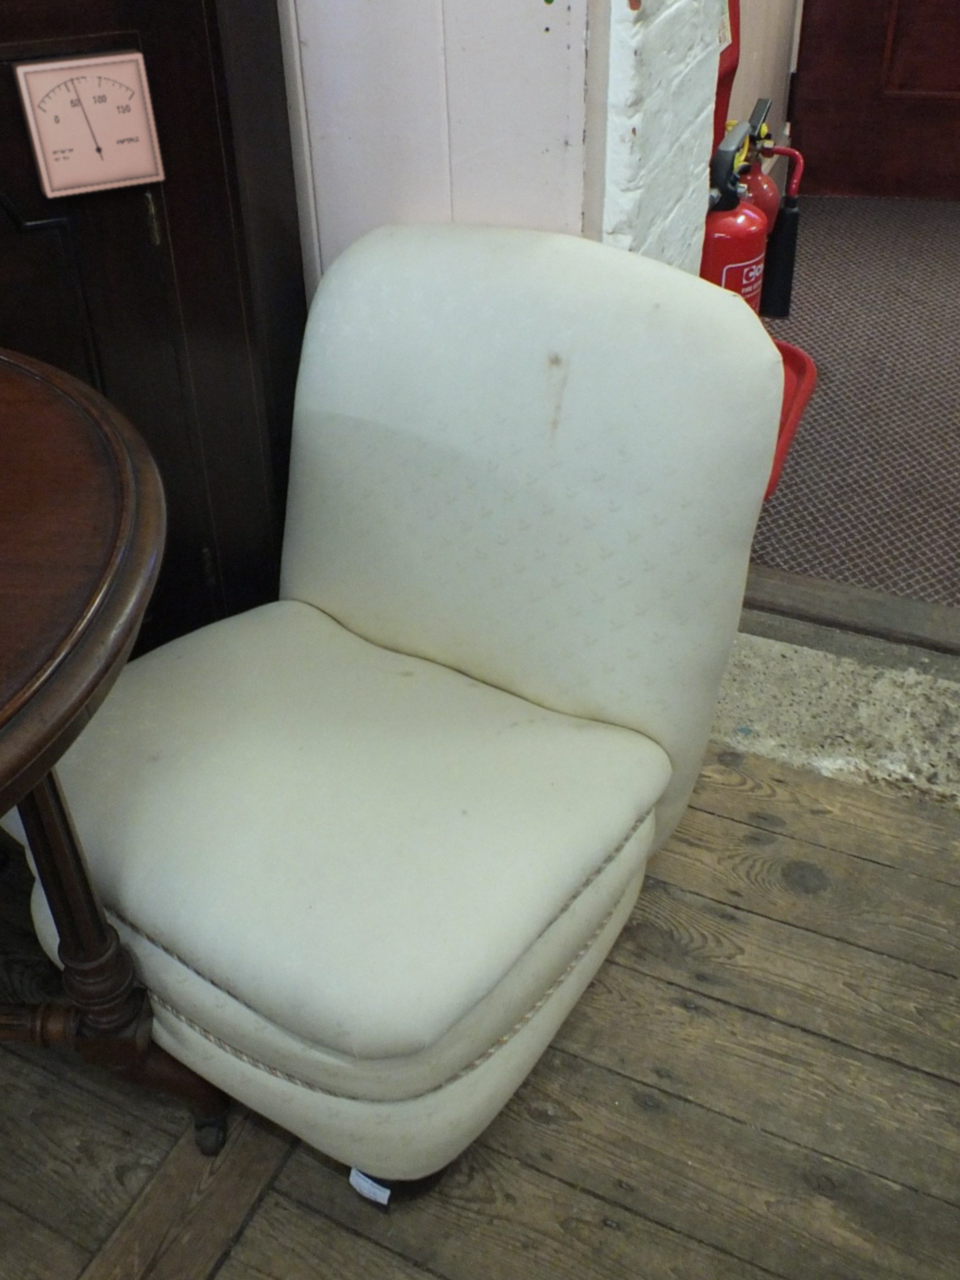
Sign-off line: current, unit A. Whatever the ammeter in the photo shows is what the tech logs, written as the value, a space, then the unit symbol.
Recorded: 60 A
